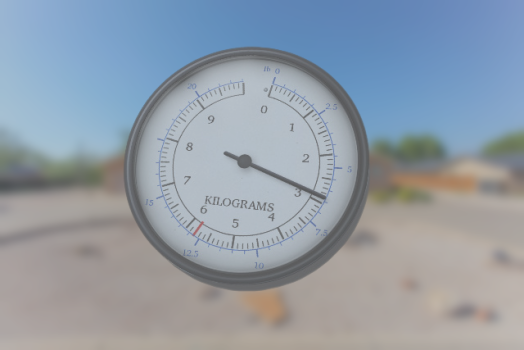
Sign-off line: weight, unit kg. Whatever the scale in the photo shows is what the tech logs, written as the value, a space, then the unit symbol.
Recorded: 2.9 kg
